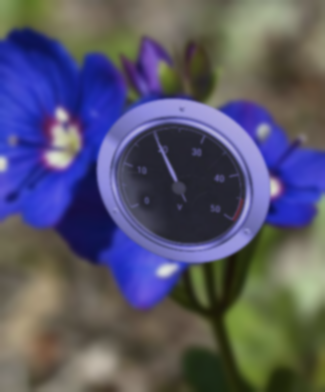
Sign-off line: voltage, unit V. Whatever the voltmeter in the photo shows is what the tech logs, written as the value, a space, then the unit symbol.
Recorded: 20 V
